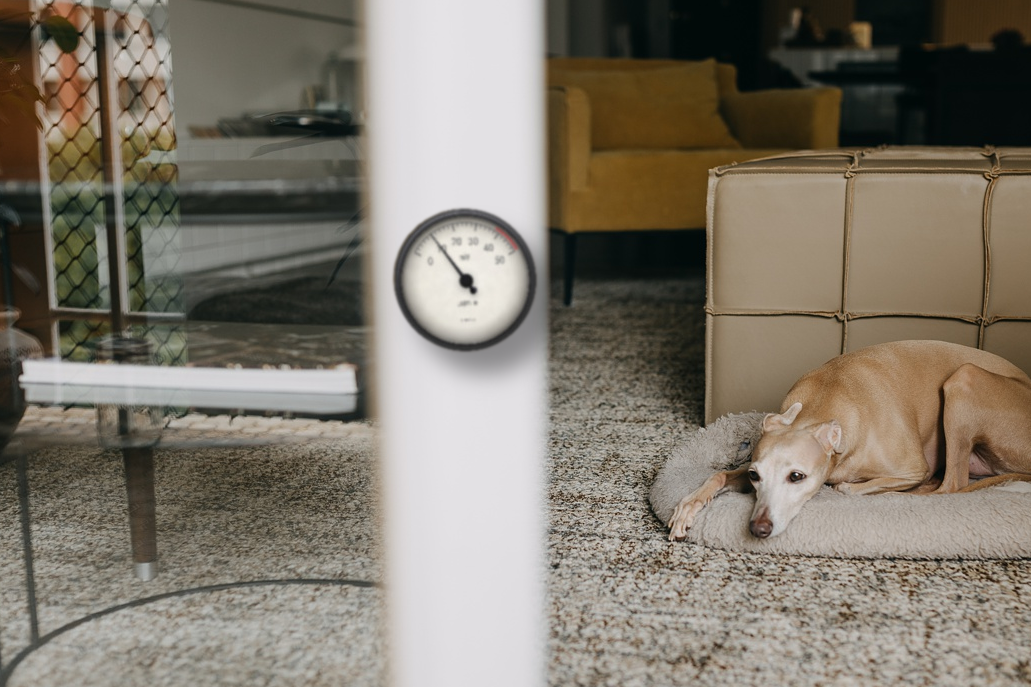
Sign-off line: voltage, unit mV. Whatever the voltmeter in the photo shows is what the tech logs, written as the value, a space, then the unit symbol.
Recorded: 10 mV
